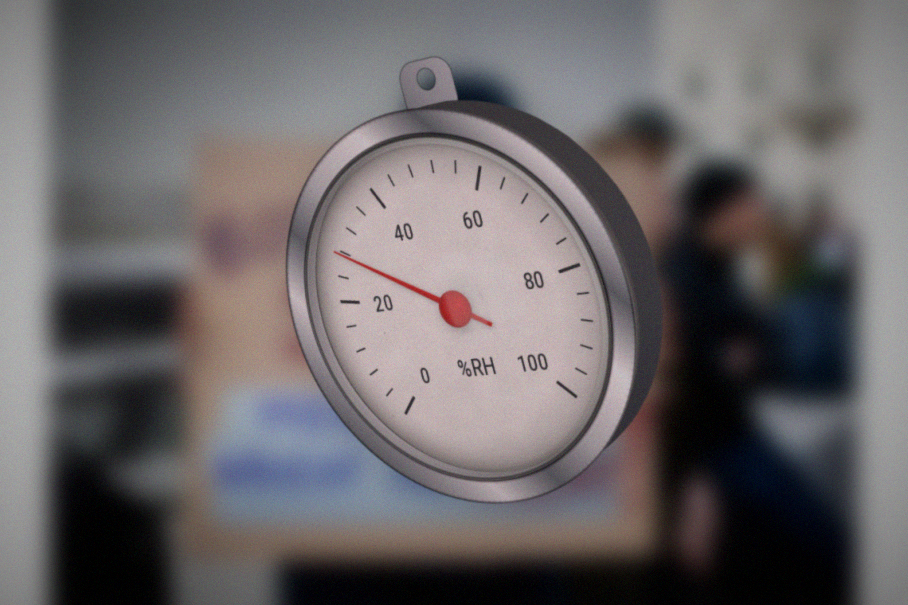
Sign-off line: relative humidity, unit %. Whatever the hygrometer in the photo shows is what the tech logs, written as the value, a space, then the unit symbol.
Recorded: 28 %
